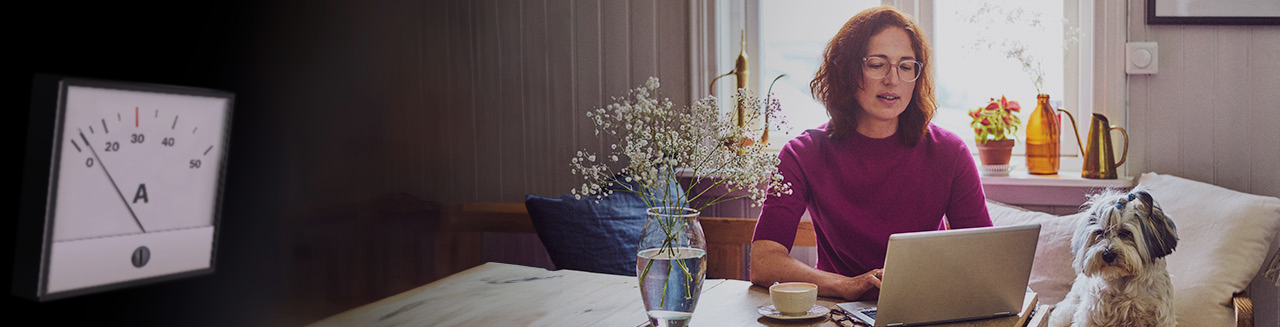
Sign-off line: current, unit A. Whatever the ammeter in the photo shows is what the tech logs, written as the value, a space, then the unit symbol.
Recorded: 10 A
